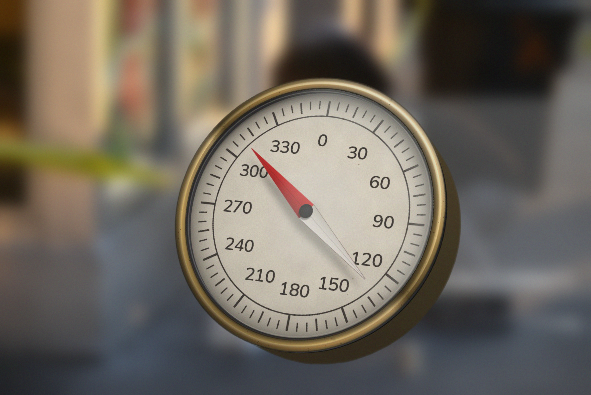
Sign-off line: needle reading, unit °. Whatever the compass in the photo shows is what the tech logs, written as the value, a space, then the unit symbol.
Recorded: 310 °
